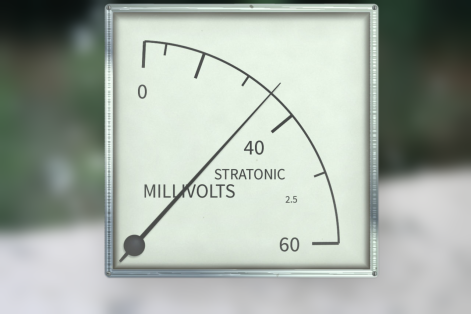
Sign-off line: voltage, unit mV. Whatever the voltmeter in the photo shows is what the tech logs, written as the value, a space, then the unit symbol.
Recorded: 35 mV
